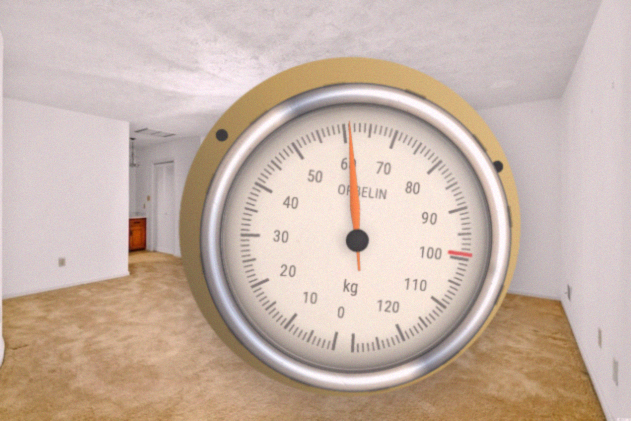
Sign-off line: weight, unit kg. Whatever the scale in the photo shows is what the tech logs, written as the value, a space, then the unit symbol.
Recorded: 61 kg
